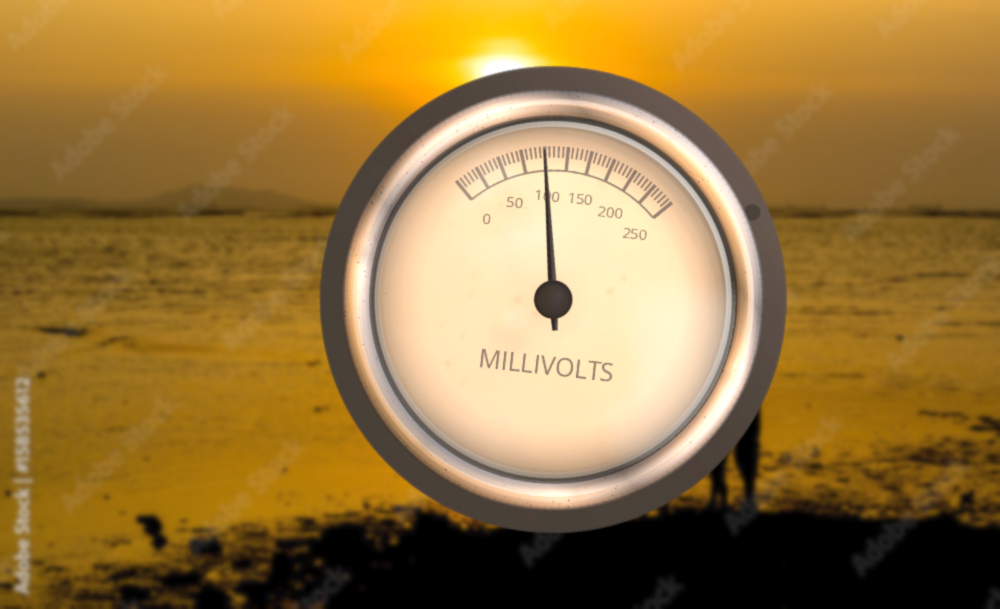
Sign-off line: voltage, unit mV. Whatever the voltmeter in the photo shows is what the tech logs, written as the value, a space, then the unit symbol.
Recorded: 100 mV
